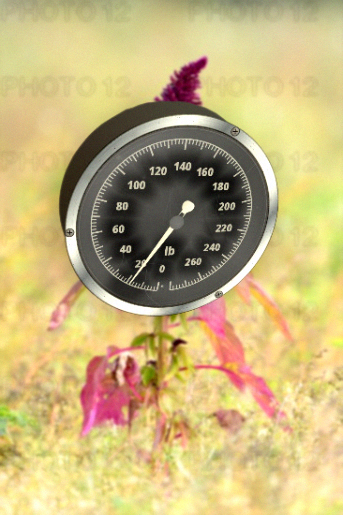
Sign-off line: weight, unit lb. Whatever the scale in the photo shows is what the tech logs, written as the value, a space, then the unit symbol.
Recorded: 20 lb
